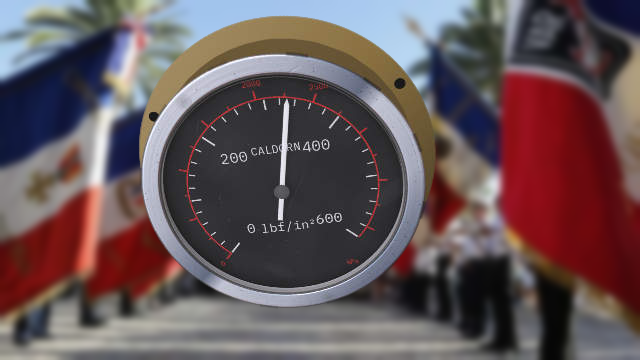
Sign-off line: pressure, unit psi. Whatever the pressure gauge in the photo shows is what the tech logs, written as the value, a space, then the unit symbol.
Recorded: 330 psi
